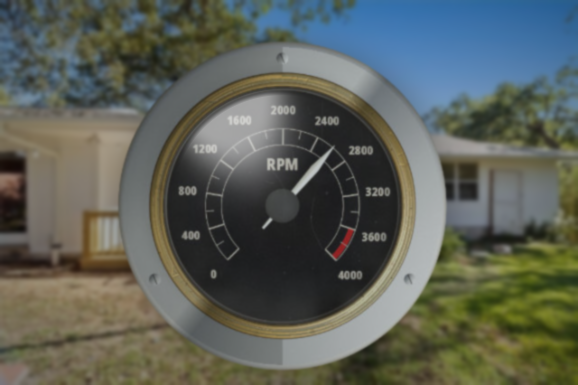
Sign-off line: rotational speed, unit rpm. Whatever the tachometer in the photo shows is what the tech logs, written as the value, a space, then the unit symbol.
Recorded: 2600 rpm
